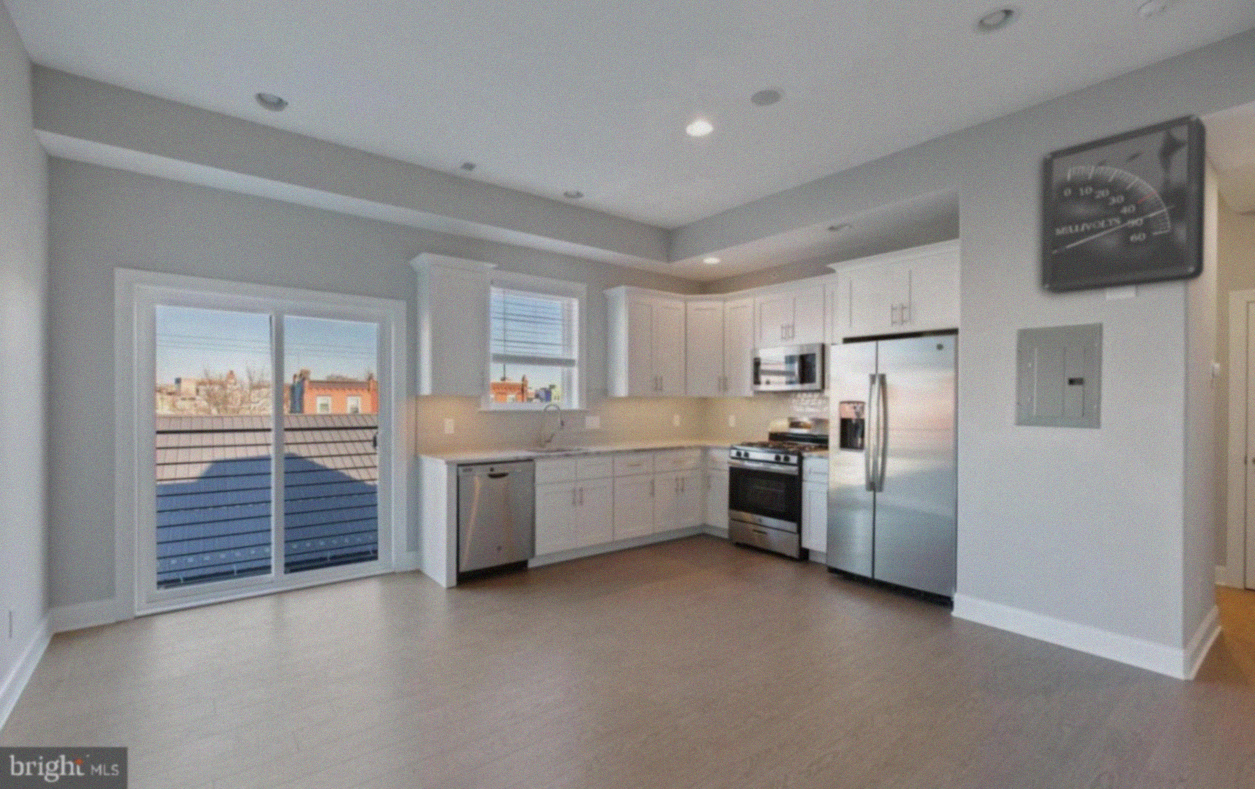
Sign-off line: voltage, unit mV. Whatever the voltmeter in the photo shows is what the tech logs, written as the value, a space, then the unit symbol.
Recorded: 50 mV
